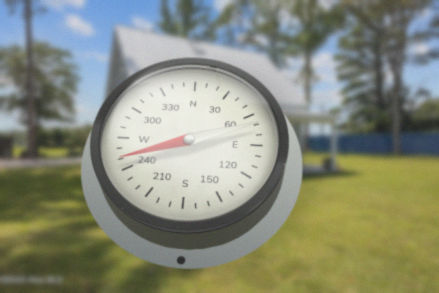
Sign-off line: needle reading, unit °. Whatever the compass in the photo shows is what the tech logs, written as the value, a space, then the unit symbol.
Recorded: 250 °
